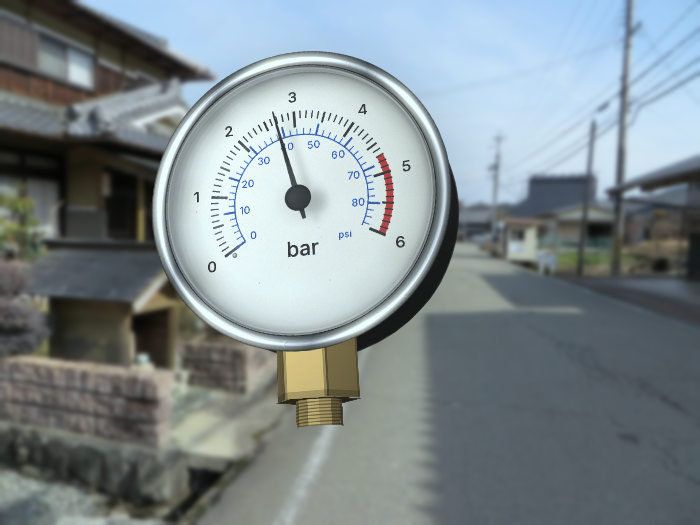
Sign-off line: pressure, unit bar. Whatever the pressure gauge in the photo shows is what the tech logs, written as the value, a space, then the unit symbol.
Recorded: 2.7 bar
